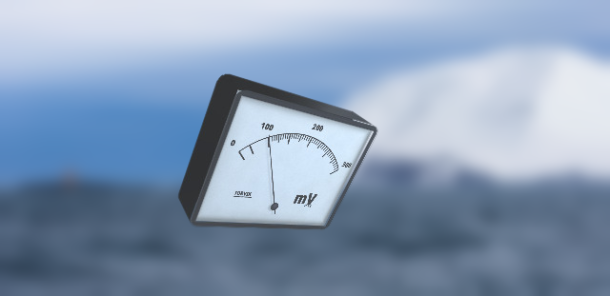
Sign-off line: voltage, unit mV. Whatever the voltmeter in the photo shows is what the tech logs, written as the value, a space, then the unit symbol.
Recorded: 100 mV
